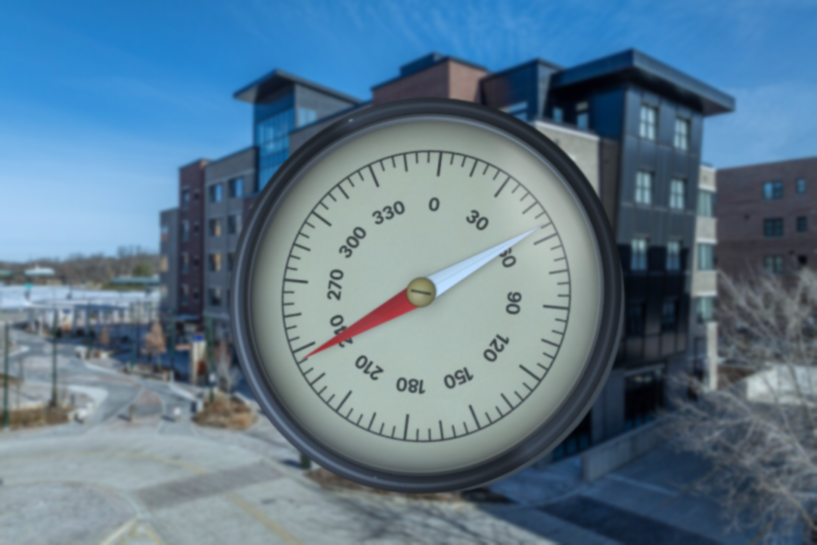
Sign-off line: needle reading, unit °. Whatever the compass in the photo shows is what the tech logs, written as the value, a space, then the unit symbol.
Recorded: 235 °
